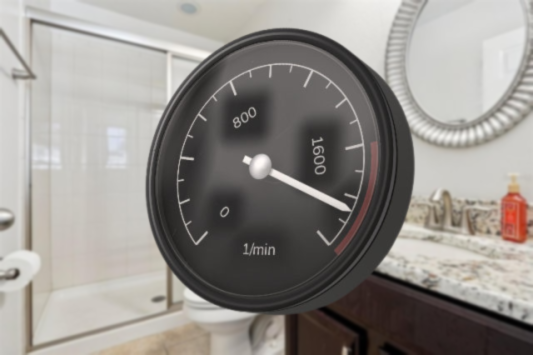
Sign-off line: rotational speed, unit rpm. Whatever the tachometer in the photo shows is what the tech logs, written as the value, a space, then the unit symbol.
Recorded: 1850 rpm
